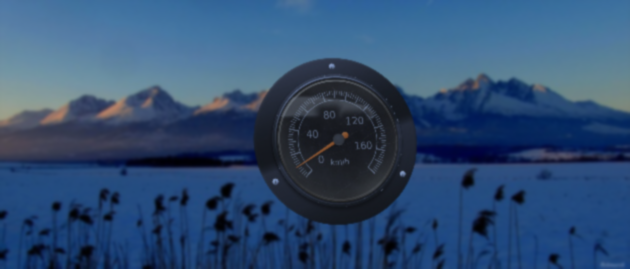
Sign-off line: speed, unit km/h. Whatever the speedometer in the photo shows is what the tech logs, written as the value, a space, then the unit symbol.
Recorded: 10 km/h
